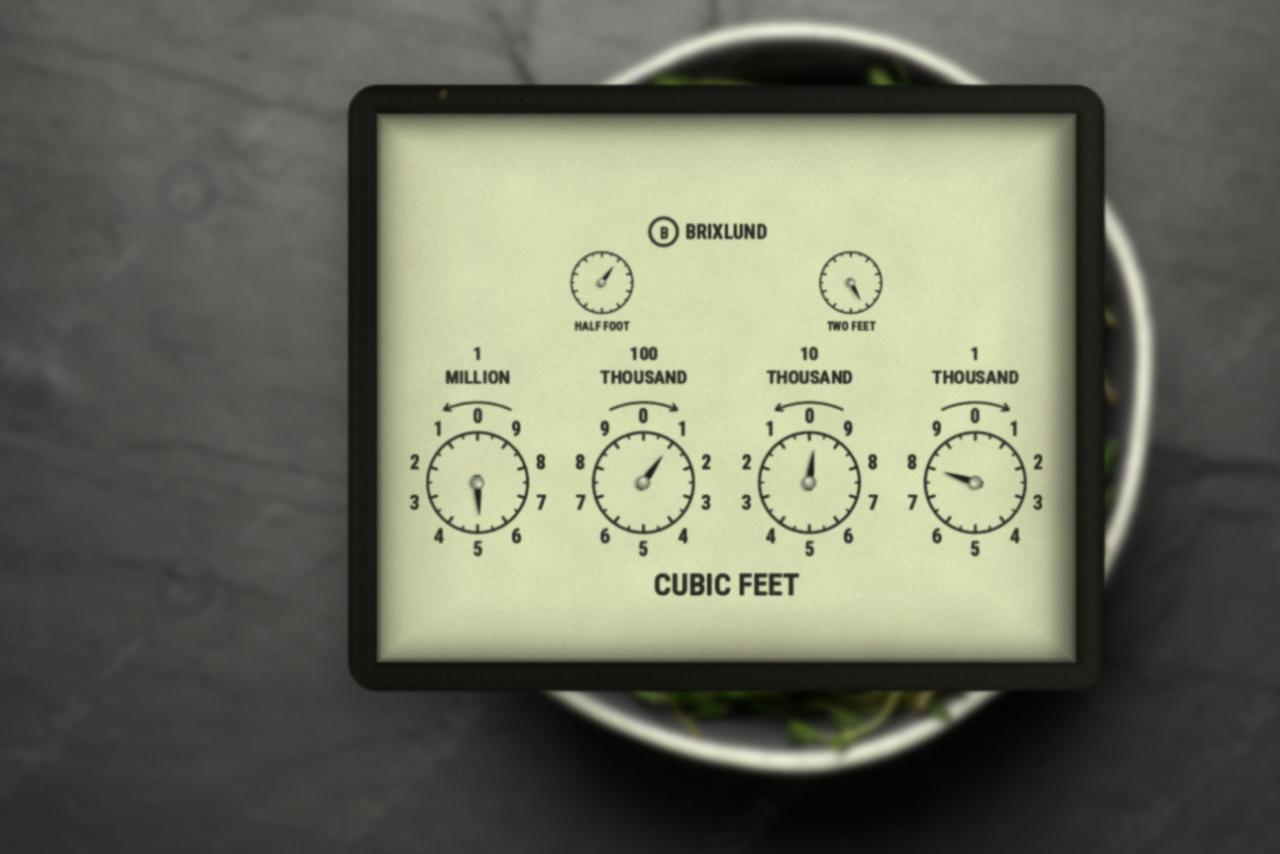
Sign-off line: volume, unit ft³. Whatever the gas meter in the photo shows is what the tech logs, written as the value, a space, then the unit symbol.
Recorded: 509800 ft³
